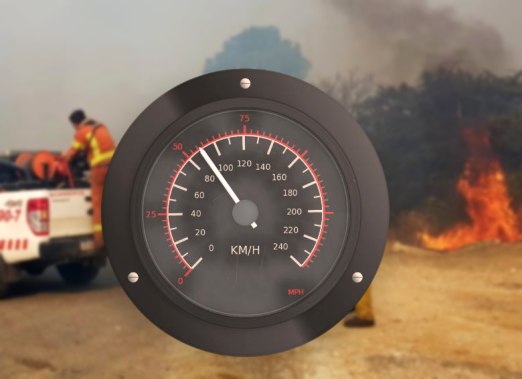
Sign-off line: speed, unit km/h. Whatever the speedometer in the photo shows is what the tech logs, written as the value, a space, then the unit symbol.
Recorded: 90 km/h
